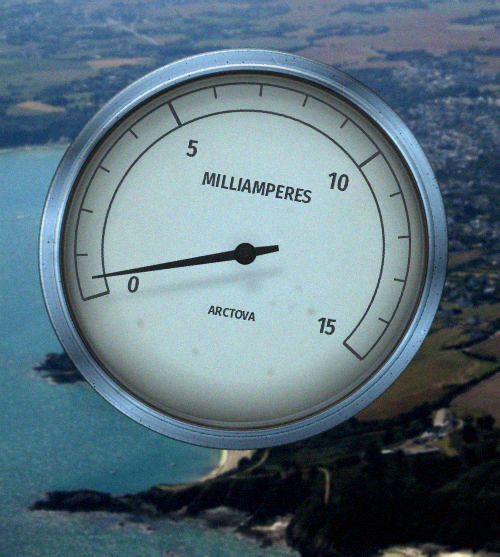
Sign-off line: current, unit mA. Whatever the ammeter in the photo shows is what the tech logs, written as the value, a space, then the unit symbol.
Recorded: 0.5 mA
